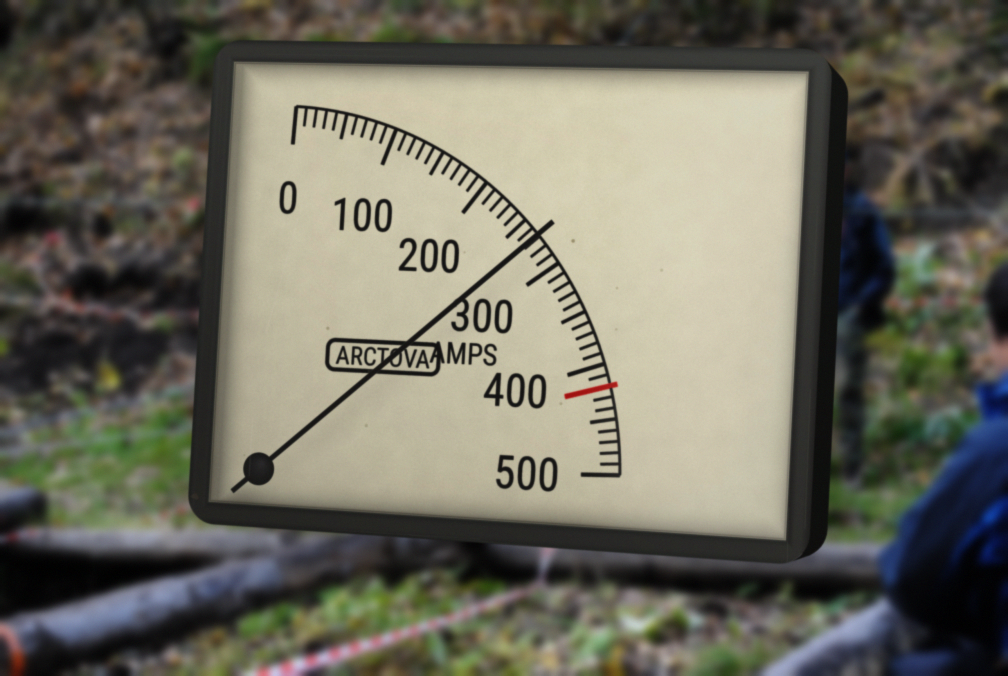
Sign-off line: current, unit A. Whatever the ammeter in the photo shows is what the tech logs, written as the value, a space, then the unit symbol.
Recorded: 270 A
